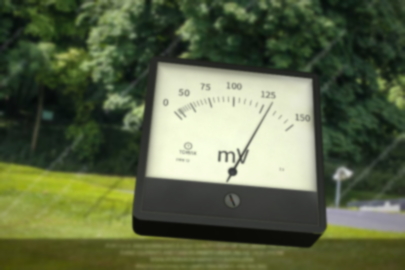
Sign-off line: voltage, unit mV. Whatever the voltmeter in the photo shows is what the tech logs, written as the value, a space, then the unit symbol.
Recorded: 130 mV
